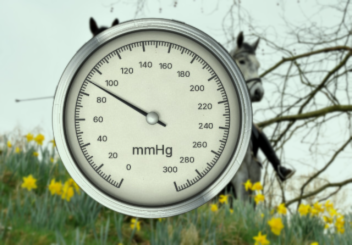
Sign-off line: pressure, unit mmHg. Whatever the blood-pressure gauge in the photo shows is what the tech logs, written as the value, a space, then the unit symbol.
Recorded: 90 mmHg
